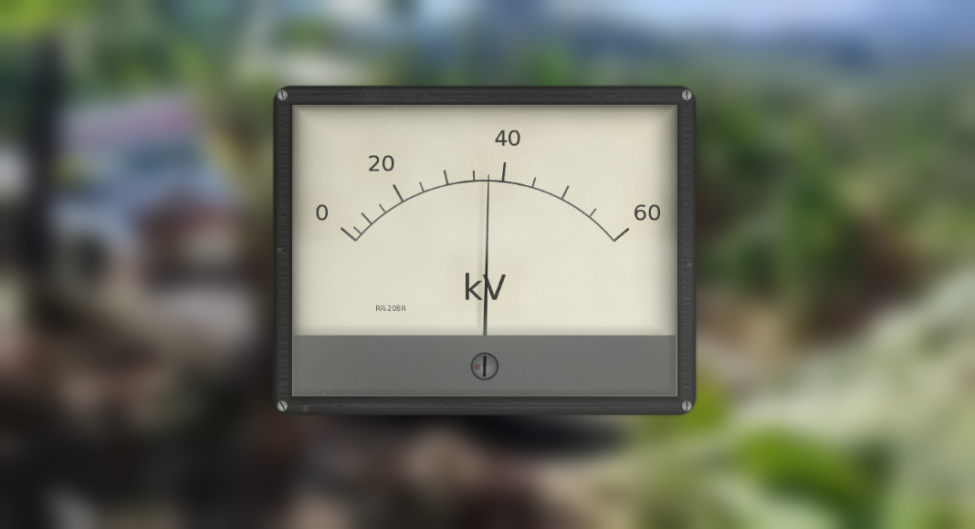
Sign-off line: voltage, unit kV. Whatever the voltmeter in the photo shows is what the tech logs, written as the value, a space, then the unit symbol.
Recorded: 37.5 kV
